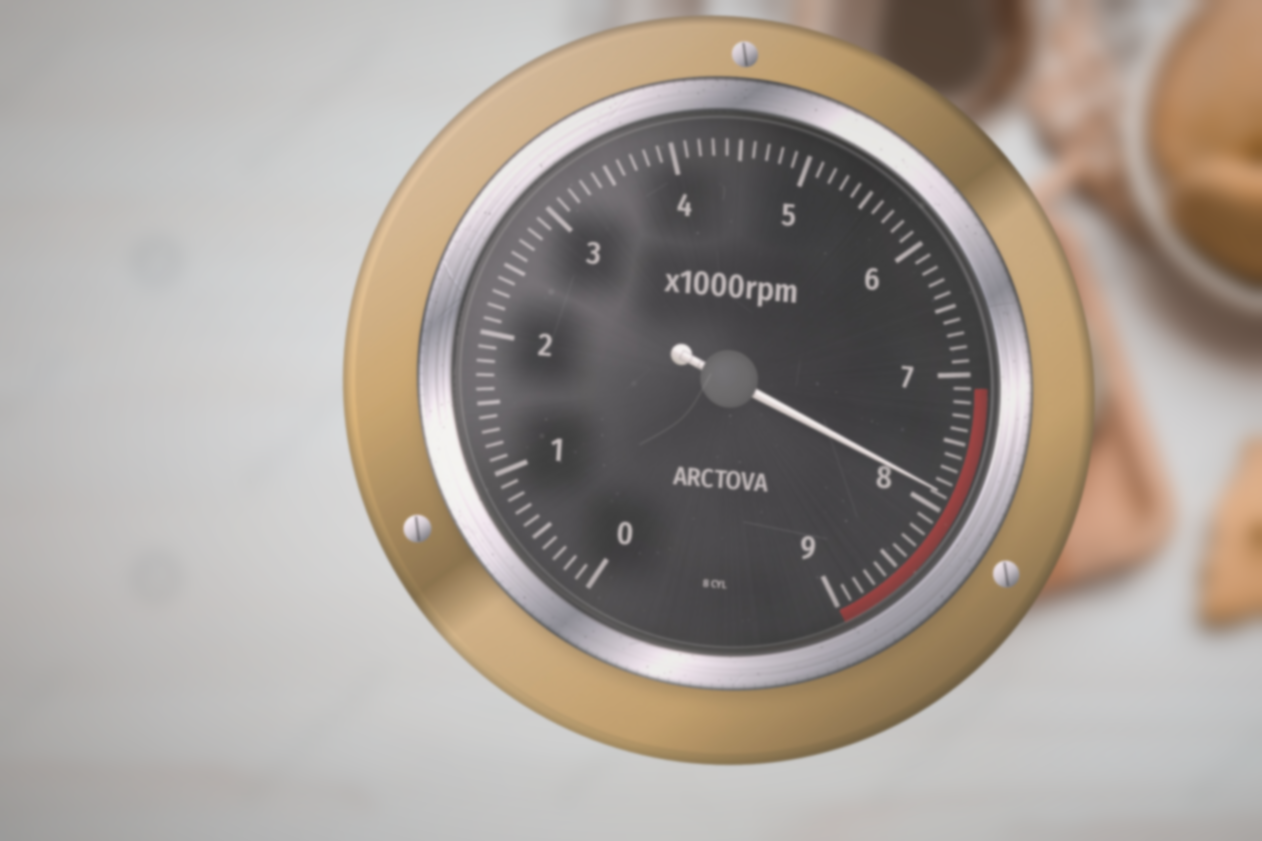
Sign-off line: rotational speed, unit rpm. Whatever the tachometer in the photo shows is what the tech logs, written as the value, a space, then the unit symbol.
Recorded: 7900 rpm
